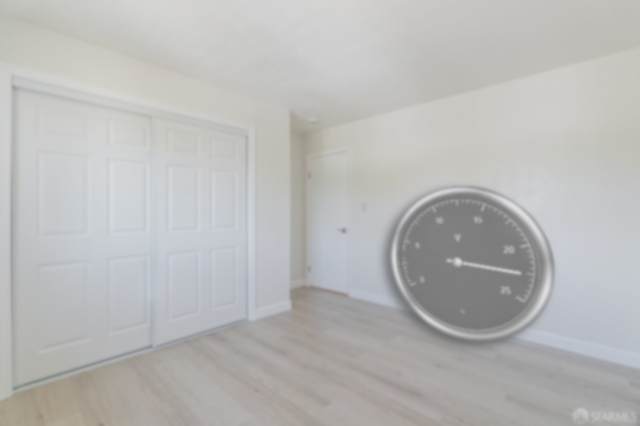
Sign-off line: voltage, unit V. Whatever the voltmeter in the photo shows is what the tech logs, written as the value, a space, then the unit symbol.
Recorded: 22.5 V
